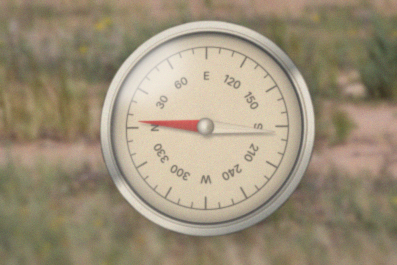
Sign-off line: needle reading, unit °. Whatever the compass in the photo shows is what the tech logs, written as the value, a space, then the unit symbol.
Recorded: 5 °
